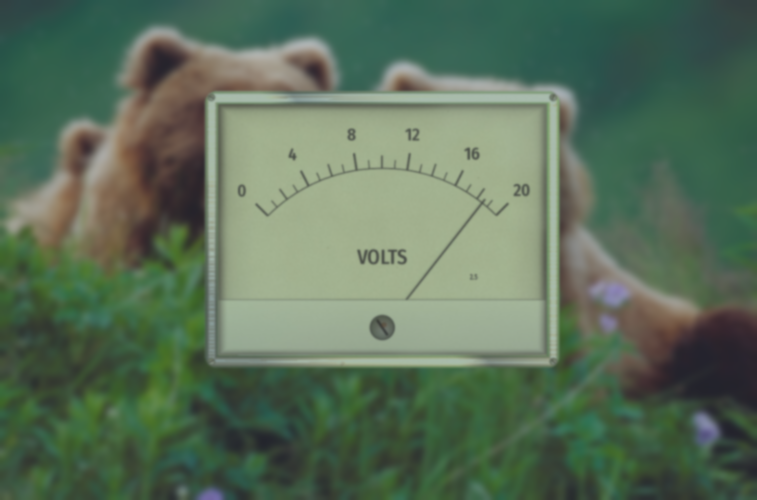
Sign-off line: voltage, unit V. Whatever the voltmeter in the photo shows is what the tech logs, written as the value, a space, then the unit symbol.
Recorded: 18.5 V
